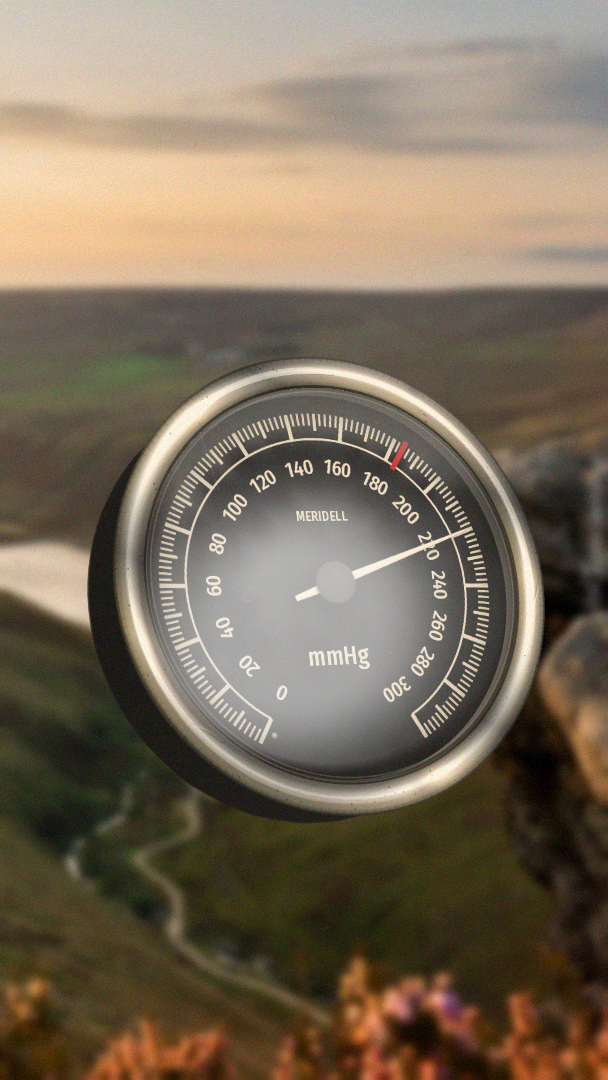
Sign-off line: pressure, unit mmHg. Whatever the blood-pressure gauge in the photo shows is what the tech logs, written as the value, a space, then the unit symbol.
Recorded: 220 mmHg
